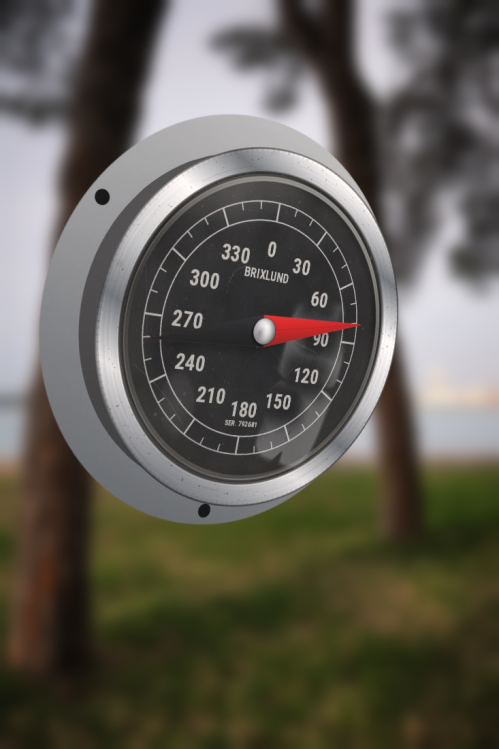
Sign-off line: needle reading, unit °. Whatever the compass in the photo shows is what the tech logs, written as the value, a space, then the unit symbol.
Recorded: 80 °
